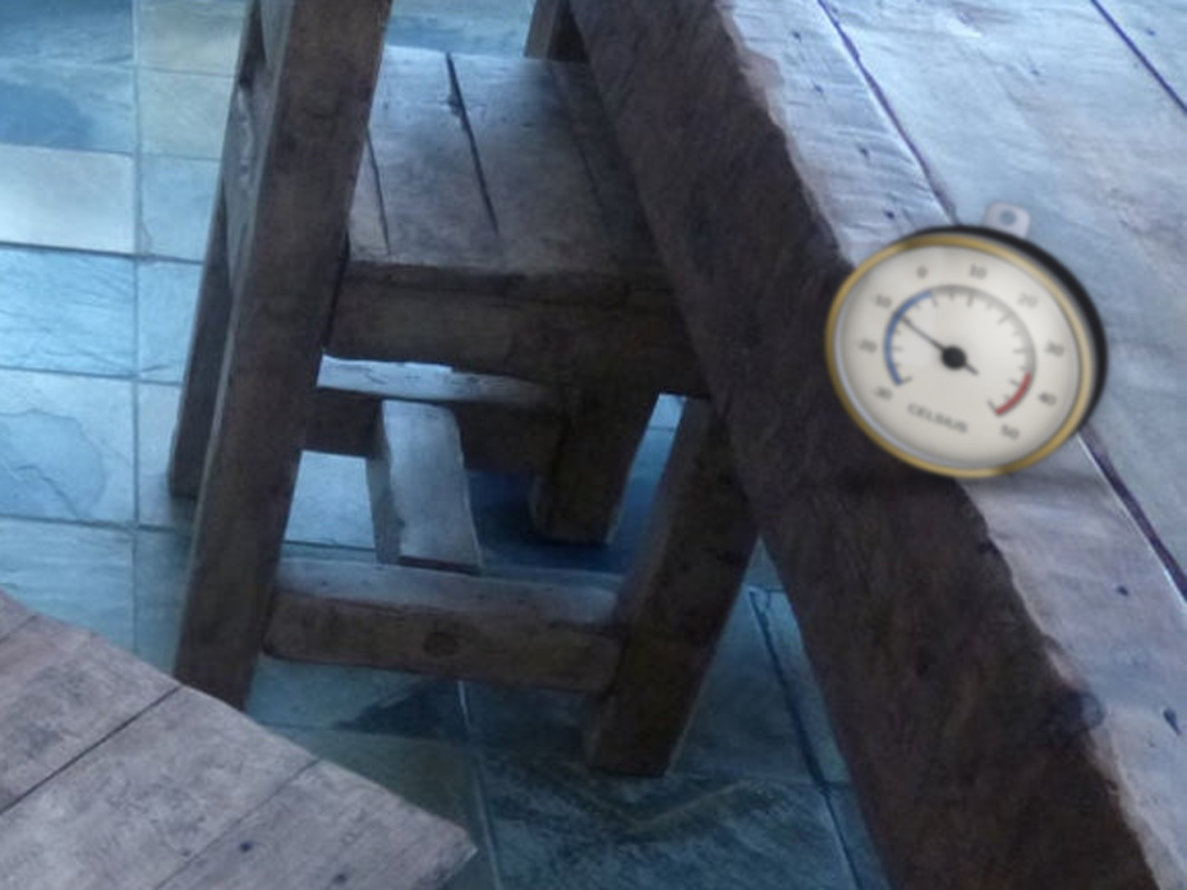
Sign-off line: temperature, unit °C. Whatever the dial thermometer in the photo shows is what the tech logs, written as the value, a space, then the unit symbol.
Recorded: -10 °C
